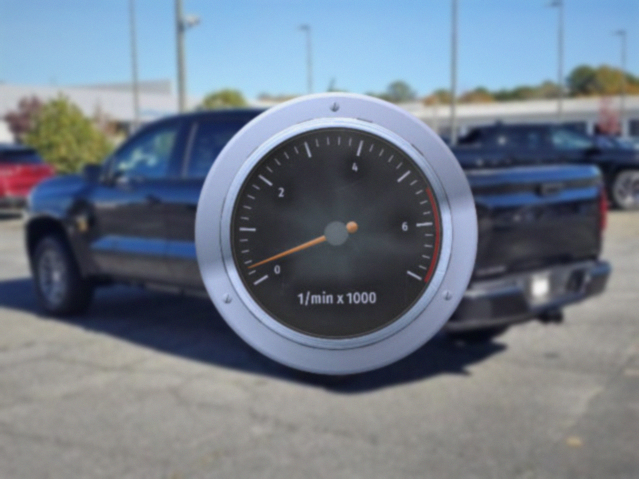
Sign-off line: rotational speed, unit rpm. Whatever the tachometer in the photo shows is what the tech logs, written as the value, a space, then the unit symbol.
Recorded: 300 rpm
